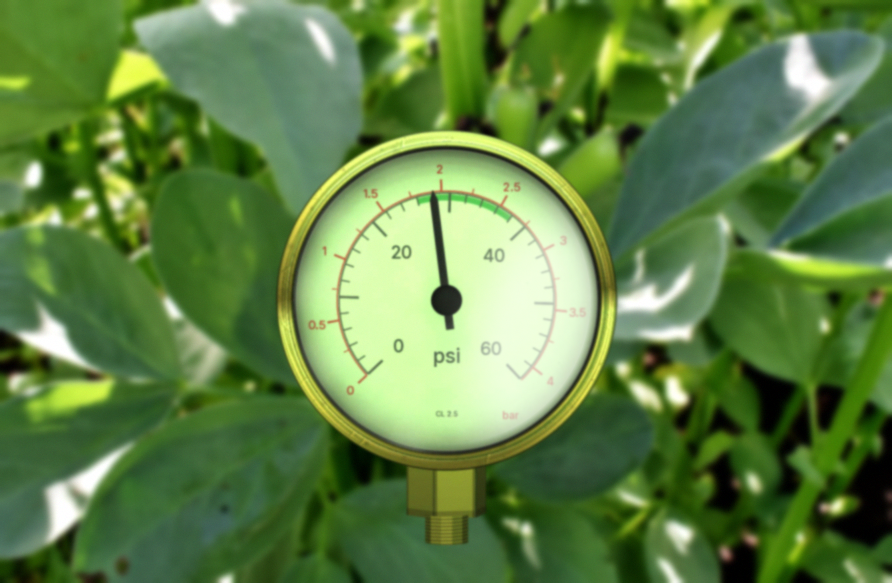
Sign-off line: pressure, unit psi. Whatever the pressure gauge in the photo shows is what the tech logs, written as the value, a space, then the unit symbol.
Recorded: 28 psi
